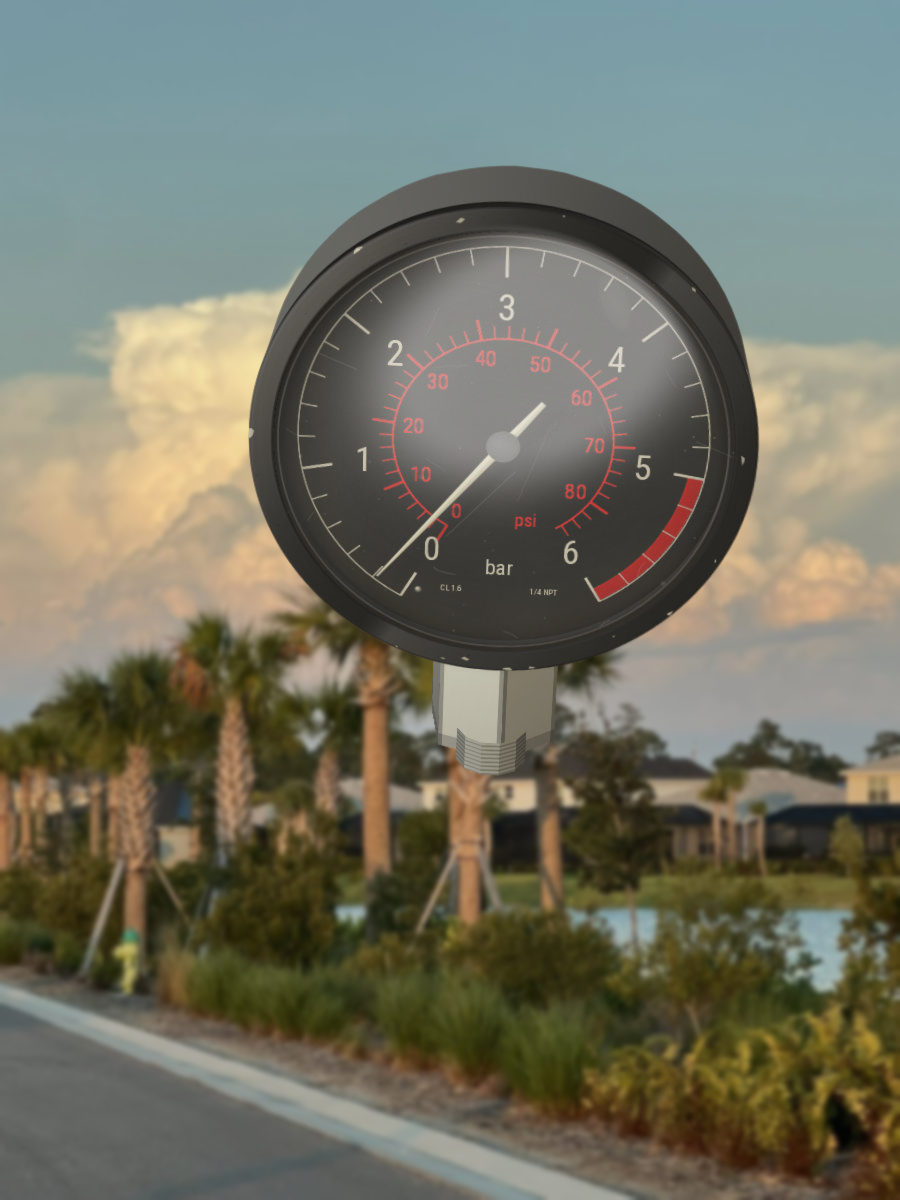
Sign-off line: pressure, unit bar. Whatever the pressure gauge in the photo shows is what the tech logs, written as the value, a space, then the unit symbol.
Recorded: 0.2 bar
